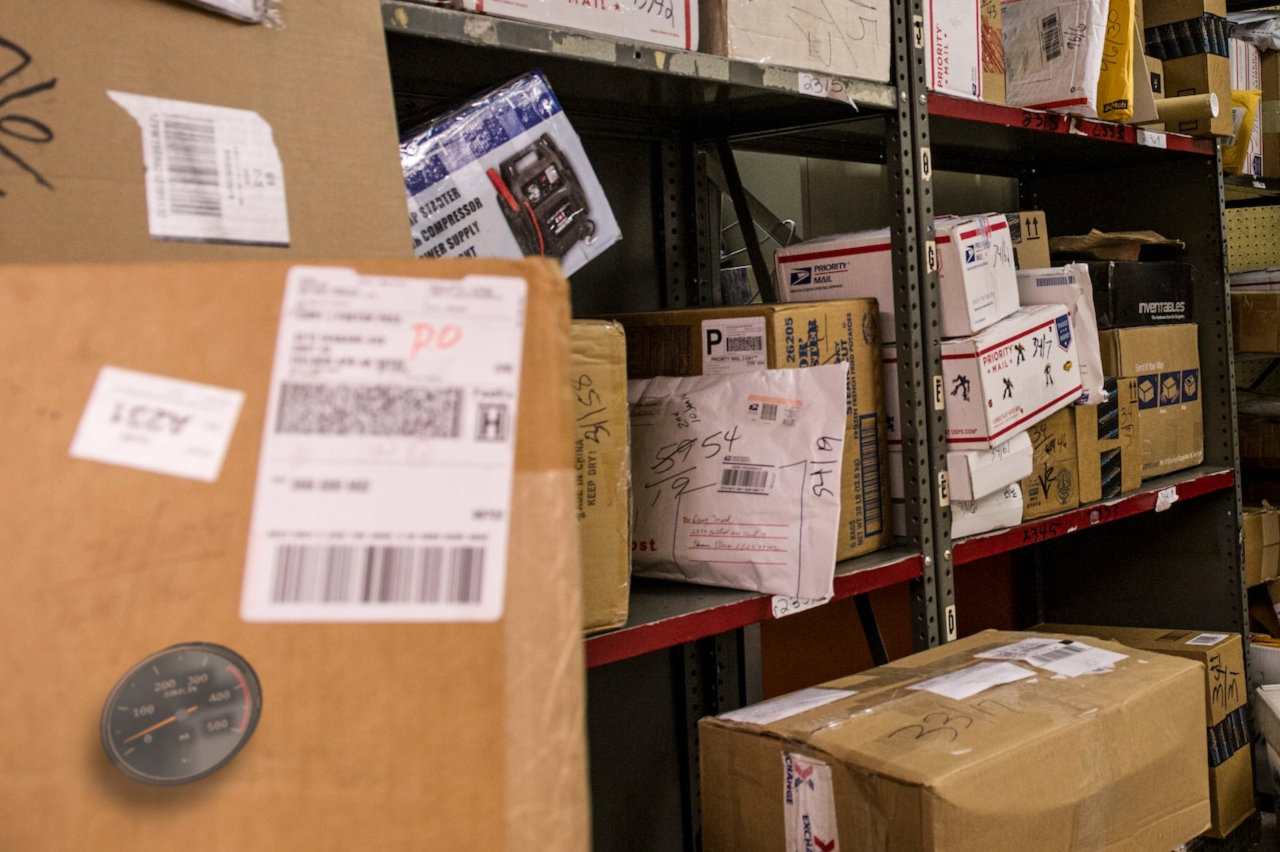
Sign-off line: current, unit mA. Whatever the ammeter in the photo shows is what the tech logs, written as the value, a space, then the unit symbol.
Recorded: 25 mA
